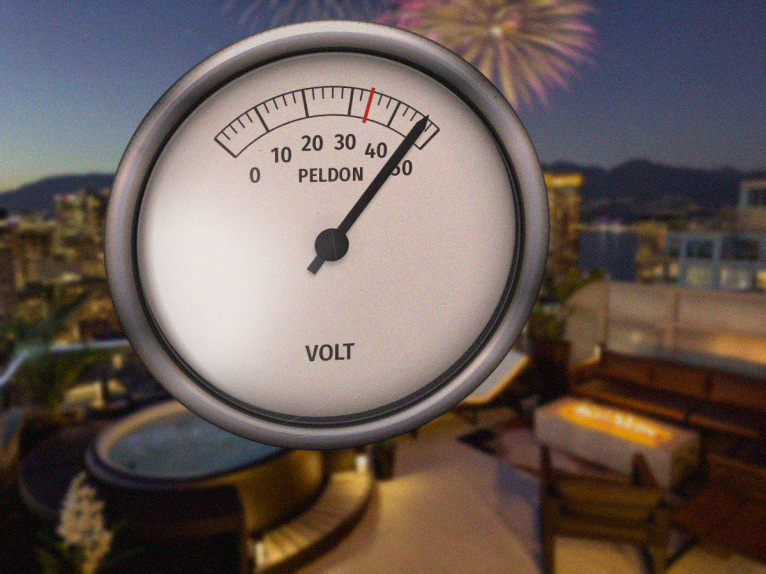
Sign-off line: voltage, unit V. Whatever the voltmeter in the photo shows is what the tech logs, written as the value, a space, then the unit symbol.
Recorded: 46 V
